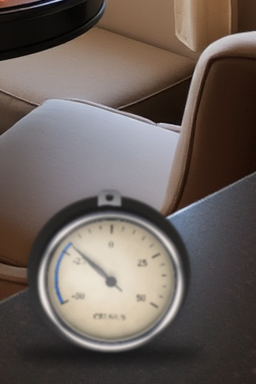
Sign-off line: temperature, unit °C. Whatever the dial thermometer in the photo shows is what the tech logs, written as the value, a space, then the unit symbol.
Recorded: -20 °C
